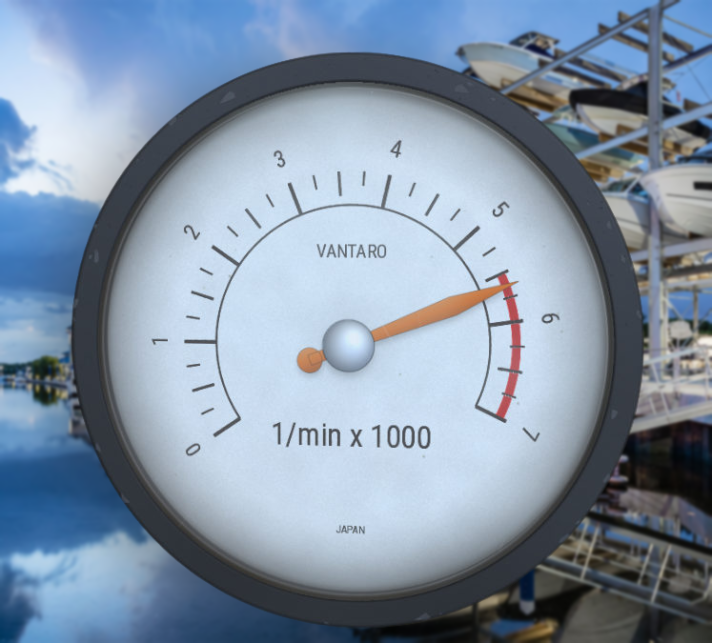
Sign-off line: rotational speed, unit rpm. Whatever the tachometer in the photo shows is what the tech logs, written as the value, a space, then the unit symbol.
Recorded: 5625 rpm
